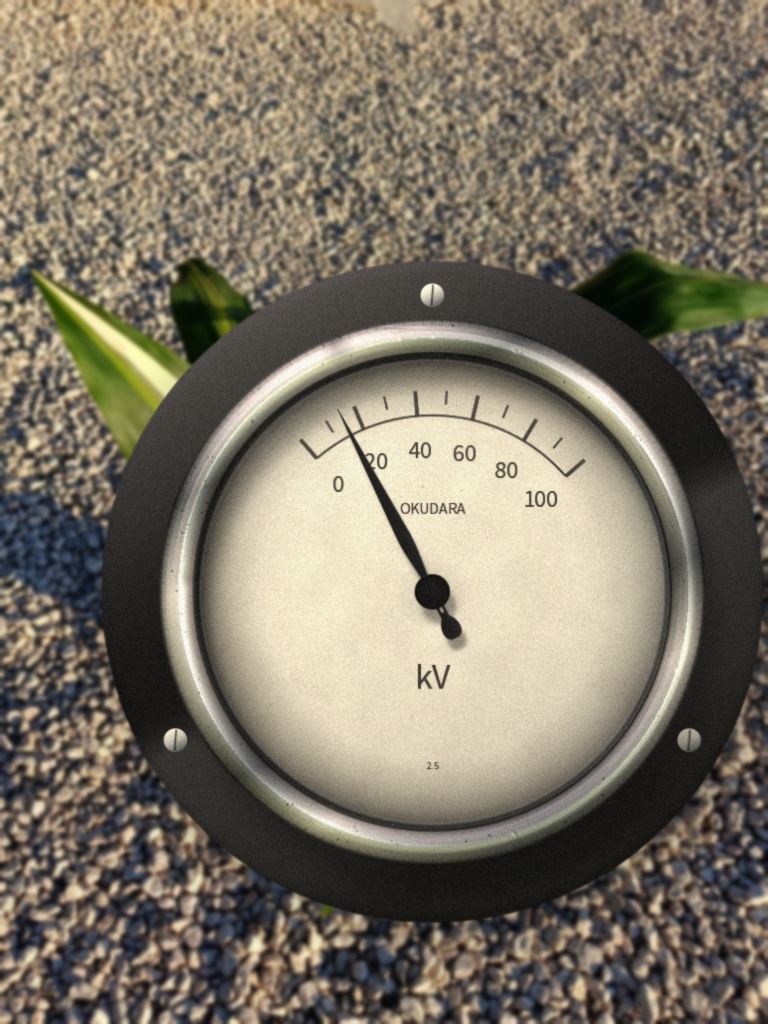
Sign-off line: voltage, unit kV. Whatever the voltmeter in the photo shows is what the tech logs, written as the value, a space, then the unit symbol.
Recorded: 15 kV
